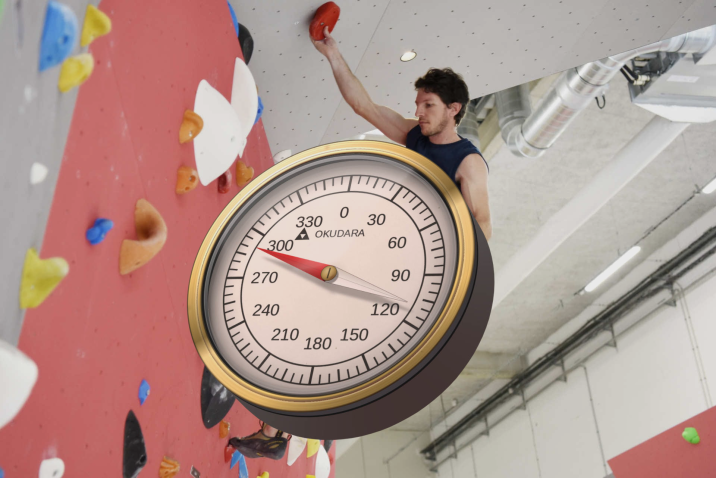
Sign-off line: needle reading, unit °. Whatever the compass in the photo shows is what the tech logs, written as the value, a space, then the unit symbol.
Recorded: 290 °
